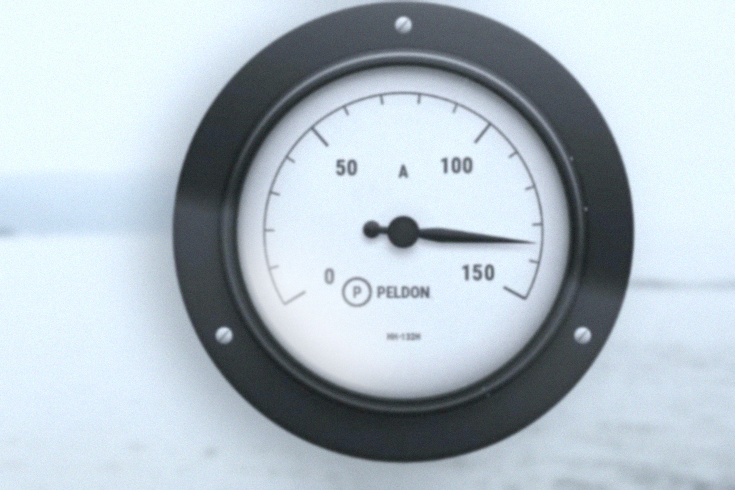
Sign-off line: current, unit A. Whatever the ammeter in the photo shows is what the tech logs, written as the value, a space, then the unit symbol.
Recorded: 135 A
